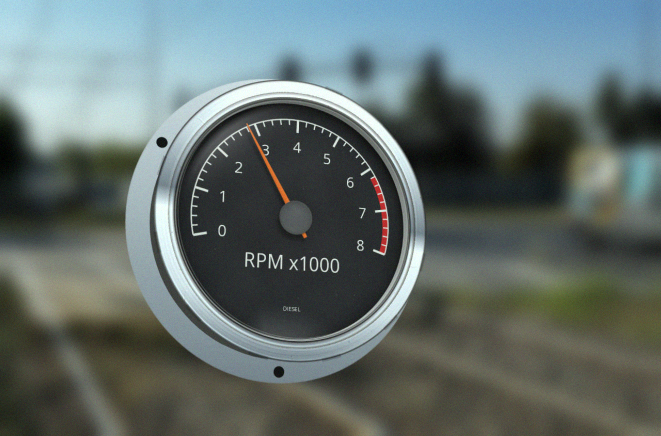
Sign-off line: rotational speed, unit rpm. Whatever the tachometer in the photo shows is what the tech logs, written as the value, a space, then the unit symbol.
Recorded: 2800 rpm
